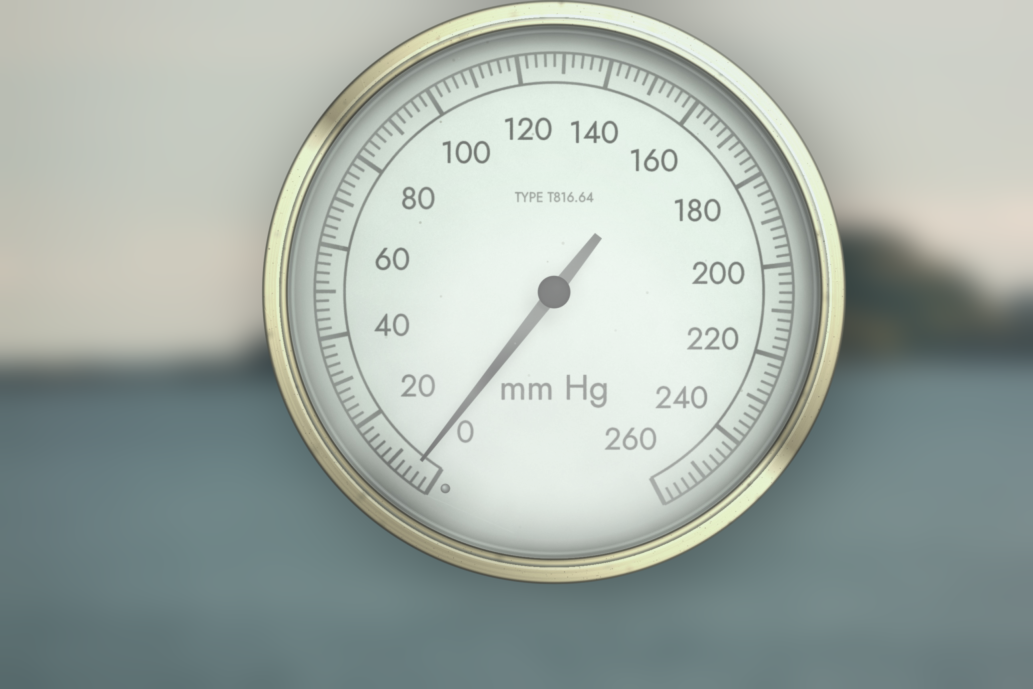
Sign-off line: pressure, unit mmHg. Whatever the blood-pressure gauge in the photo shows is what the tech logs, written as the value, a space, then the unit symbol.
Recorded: 5 mmHg
